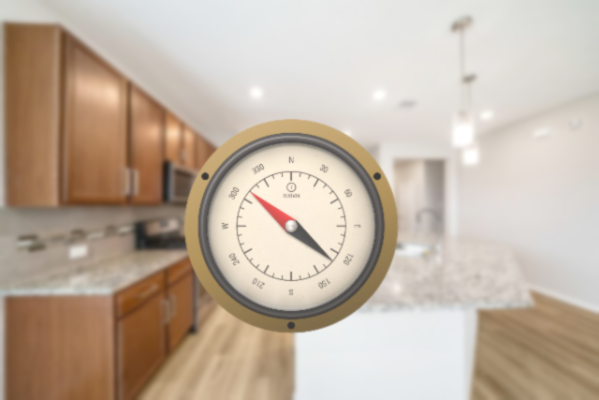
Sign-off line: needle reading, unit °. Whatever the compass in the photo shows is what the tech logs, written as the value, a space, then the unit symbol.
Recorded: 310 °
